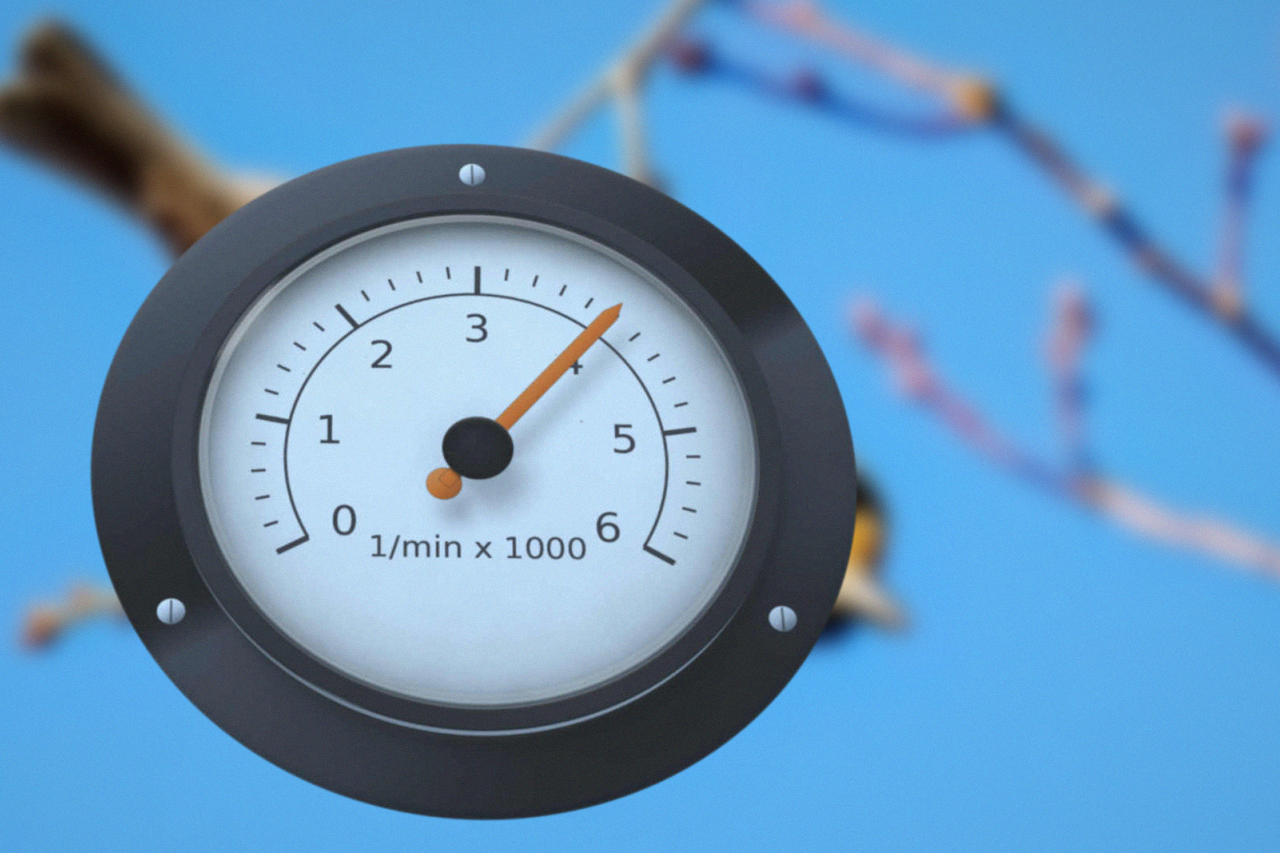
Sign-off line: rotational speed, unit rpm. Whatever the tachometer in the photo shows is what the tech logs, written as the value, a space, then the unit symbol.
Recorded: 4000 rpm
